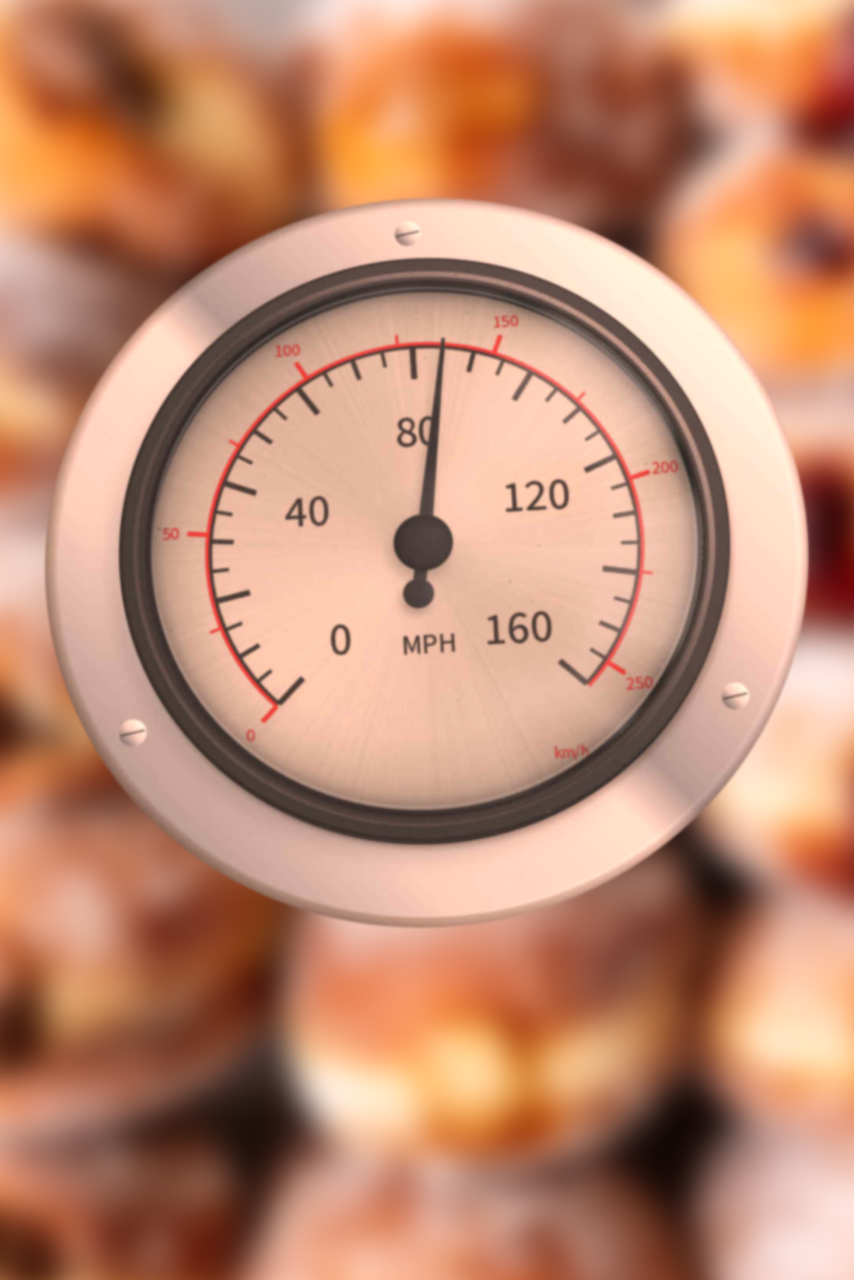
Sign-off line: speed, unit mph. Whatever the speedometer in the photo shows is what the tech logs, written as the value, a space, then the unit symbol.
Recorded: 85 mph
